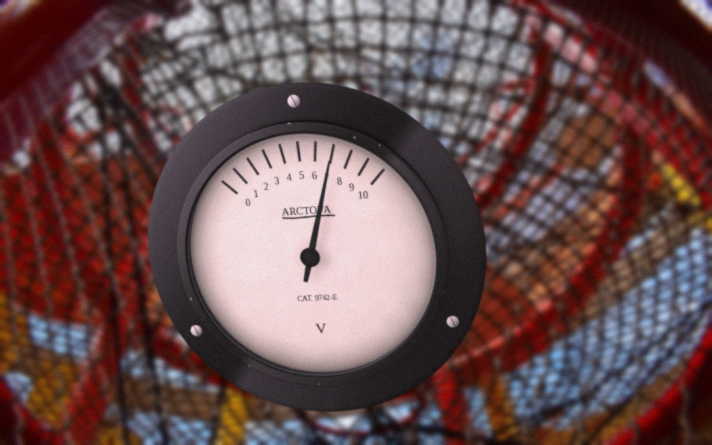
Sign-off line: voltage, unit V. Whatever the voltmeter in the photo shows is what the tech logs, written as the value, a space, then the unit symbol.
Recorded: 7 V
